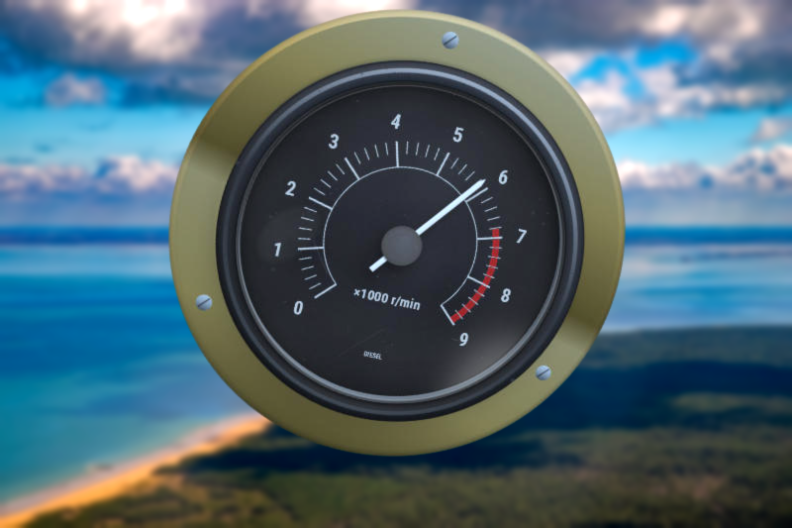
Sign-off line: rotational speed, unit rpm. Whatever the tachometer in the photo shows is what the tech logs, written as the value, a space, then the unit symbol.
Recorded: 5800 rpm
